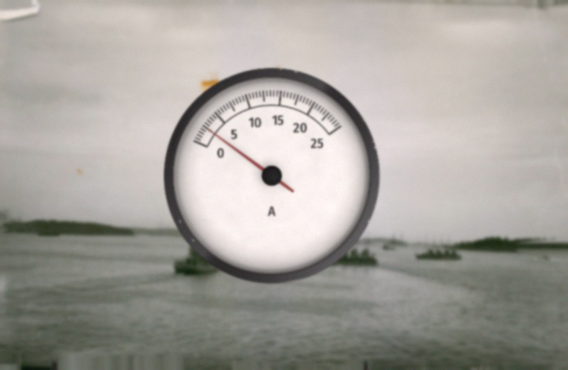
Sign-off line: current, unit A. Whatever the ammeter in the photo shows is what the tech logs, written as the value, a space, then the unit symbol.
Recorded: 2.5 A
